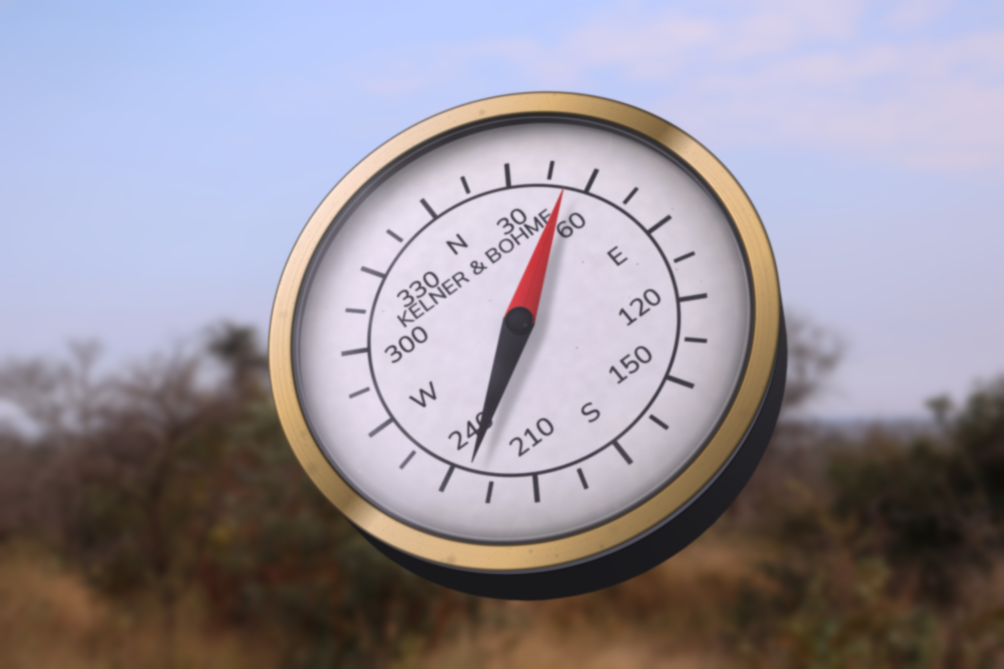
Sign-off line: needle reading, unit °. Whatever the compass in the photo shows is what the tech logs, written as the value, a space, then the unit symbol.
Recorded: 52.5 °
